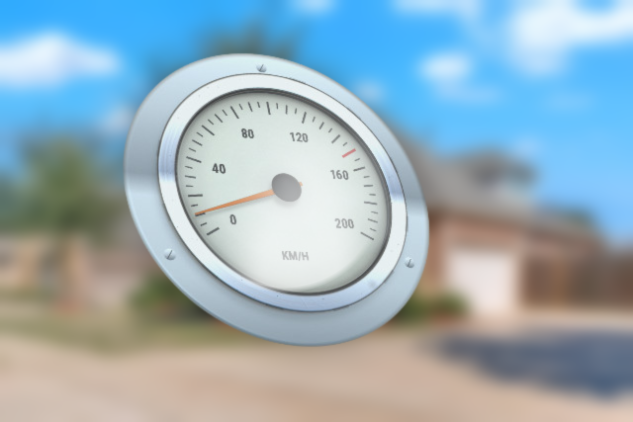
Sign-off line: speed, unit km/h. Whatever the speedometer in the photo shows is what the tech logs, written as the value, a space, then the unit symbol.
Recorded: 10 km/h
